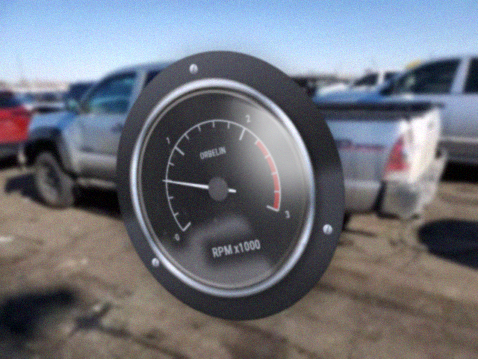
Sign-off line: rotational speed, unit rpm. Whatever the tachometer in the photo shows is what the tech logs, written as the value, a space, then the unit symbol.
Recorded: 600 rpm
